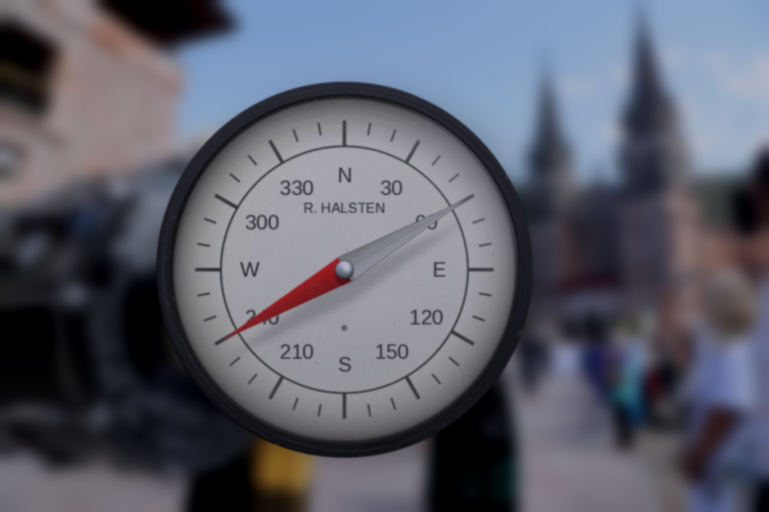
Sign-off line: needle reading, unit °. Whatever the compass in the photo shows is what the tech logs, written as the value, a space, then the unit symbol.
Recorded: 240 °
